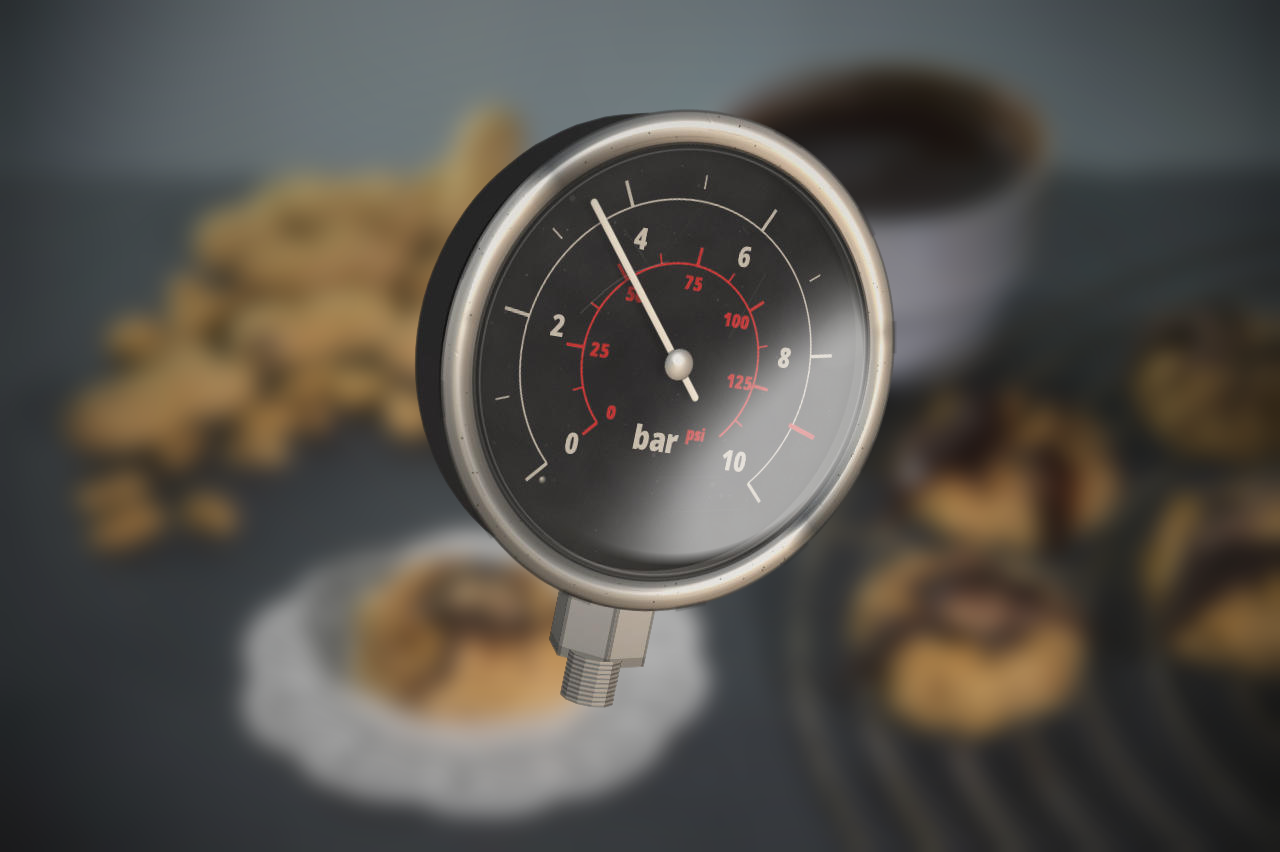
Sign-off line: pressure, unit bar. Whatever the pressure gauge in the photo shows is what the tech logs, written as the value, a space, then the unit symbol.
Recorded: 3.5 bar
